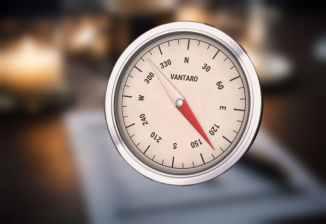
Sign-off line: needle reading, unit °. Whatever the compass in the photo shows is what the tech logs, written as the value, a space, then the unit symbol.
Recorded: 135 °
